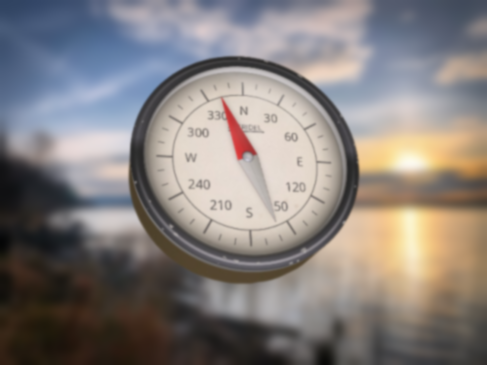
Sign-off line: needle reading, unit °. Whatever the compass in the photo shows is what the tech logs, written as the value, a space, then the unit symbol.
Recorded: 340 °
